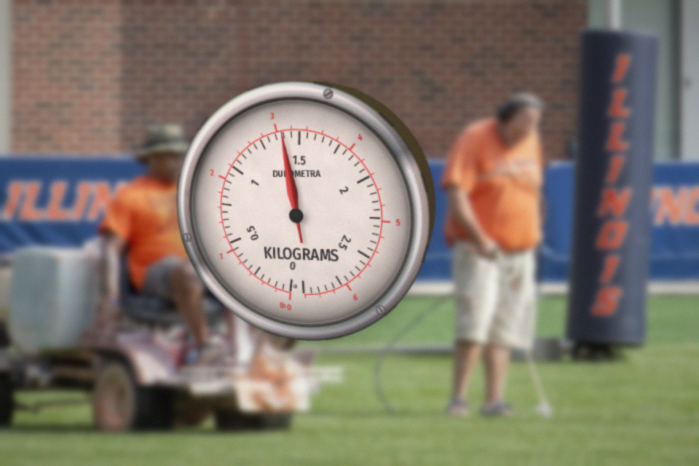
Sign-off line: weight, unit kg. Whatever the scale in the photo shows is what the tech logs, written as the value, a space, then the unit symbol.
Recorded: 1.4 kg
